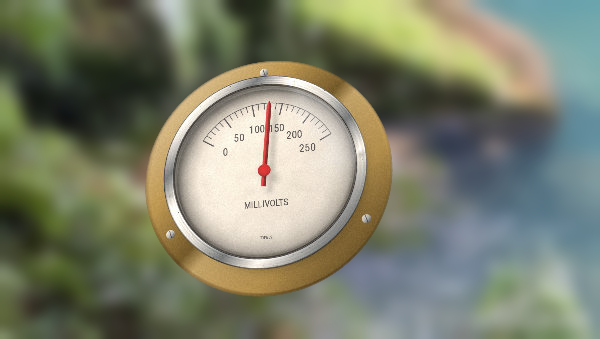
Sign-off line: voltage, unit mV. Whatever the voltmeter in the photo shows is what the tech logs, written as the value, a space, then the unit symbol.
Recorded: 130 mV
